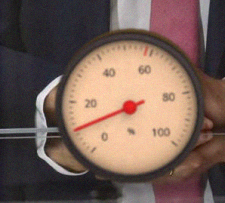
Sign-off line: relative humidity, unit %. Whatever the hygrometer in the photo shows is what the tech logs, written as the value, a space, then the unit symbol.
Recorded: 10 %
